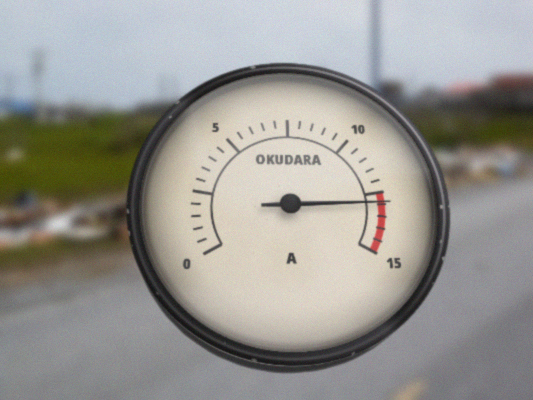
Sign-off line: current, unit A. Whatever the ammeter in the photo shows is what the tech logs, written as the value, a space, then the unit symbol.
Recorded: 13 A
